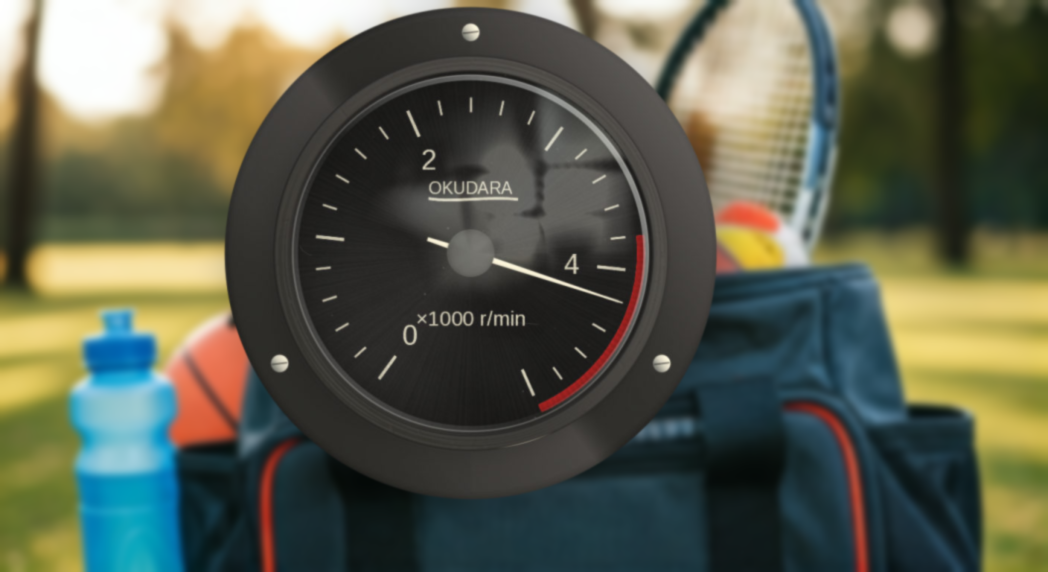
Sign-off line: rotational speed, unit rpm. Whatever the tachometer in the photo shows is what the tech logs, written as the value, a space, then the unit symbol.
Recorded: 4200 rpm
